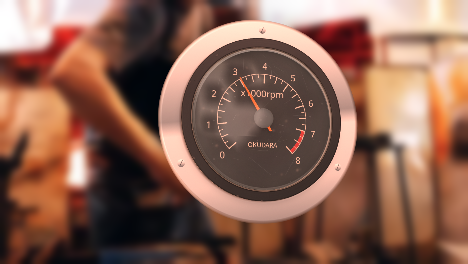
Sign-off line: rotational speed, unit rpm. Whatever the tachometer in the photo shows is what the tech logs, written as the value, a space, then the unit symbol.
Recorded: 3000 rpm
